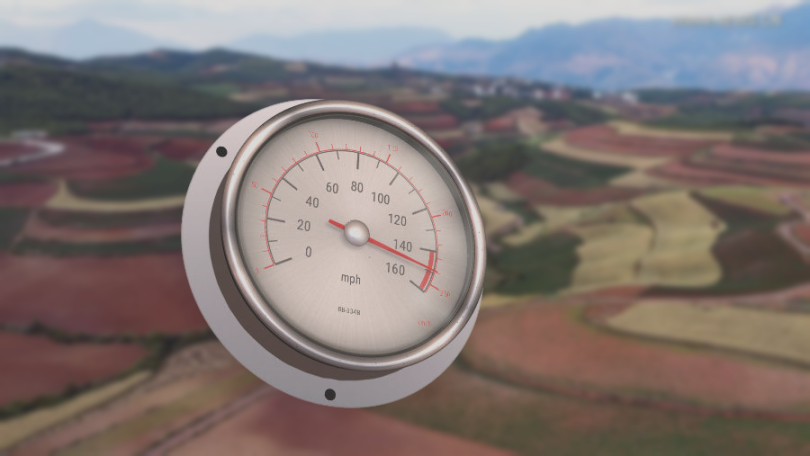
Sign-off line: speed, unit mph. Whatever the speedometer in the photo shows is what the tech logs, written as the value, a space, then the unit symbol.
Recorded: 150 mph
